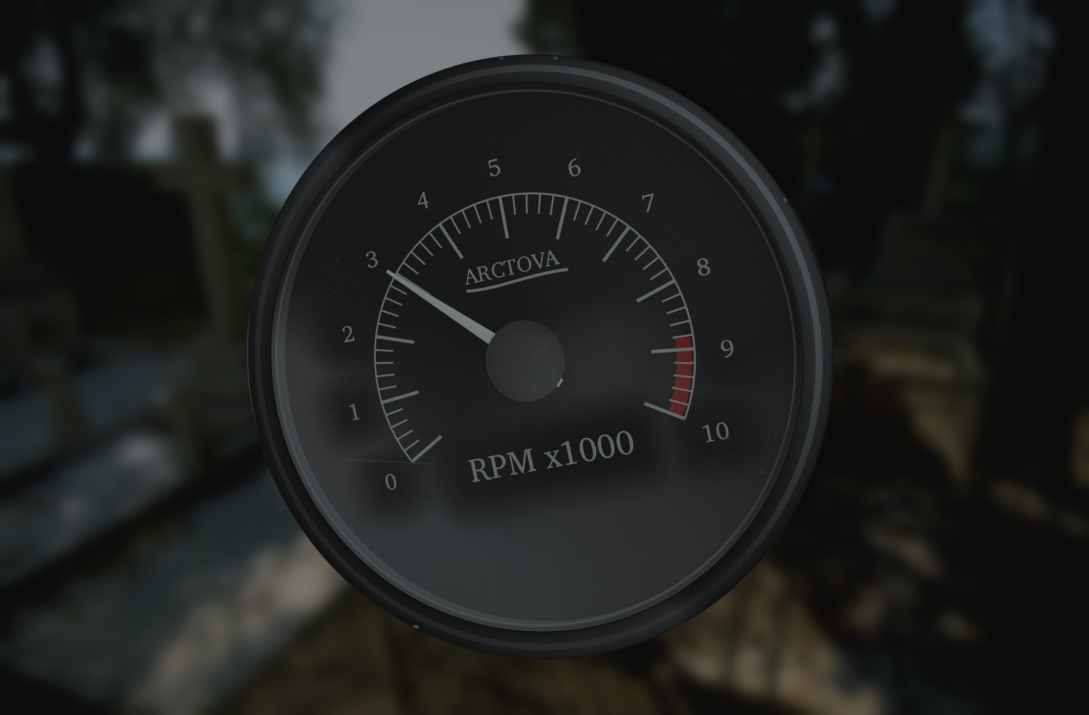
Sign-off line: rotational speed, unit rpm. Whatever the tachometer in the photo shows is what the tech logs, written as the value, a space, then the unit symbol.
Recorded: 3000 rpm
